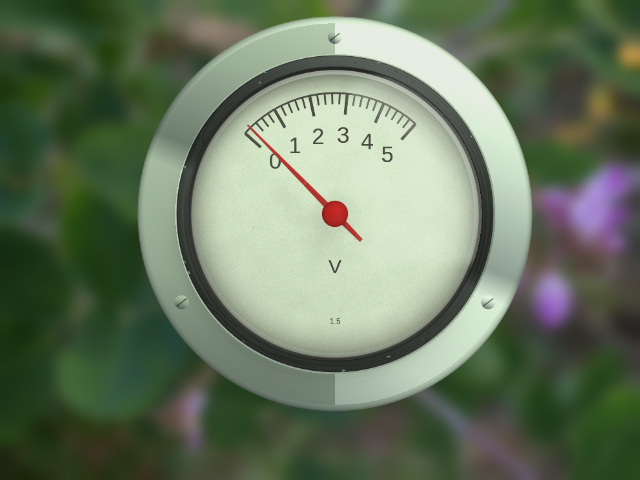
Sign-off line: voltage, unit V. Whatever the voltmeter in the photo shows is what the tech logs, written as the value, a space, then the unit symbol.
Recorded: 0.2 V
